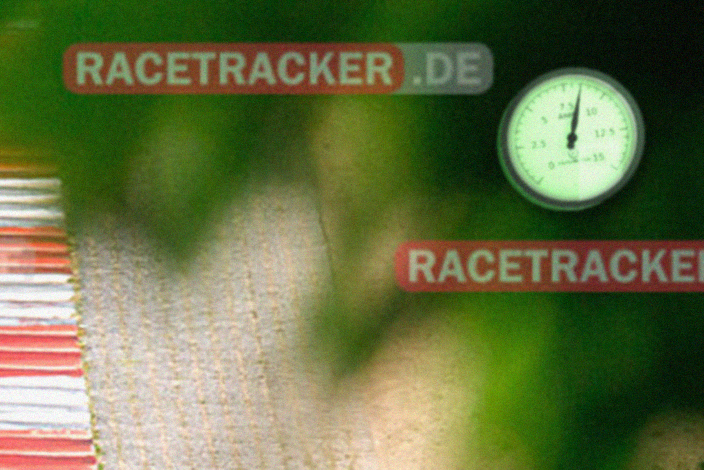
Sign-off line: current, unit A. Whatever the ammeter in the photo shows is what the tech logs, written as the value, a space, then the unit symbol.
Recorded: 8.5 A
